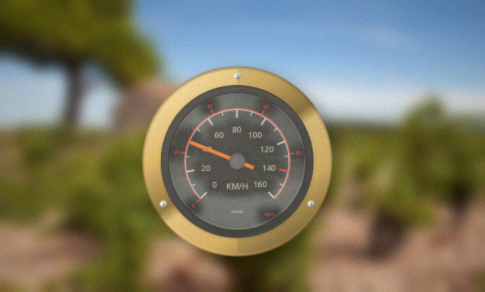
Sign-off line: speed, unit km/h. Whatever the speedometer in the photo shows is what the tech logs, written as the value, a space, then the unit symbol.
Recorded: 40 km/h
